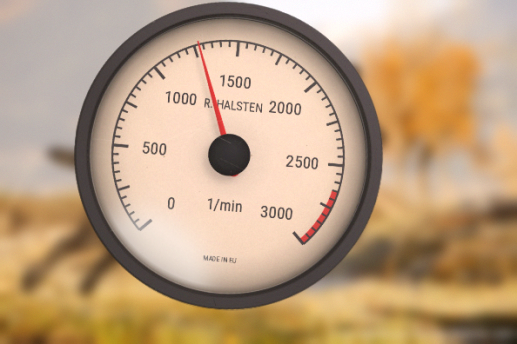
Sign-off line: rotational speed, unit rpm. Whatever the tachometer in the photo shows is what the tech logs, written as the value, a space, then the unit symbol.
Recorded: 1275 rpm
